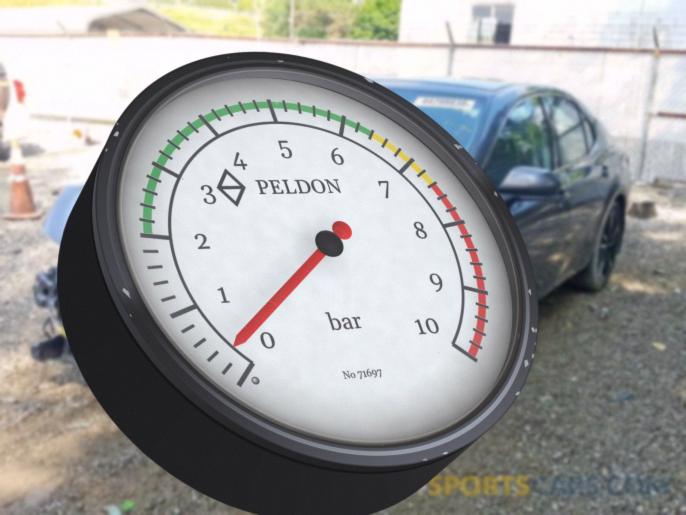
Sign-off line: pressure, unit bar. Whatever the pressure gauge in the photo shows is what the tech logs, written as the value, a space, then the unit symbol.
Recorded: 0.3 bar
